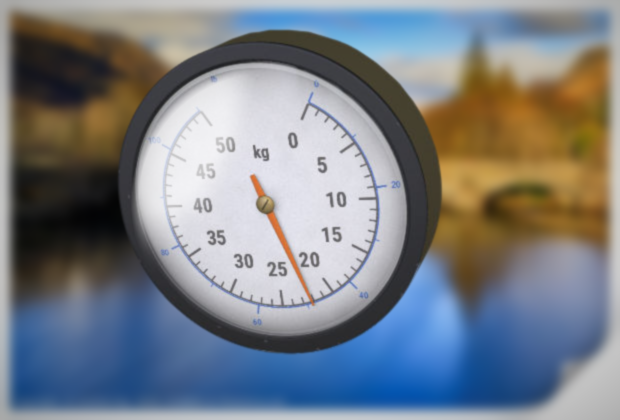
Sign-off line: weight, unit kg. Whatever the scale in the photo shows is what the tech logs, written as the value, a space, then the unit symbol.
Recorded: 22 kg
